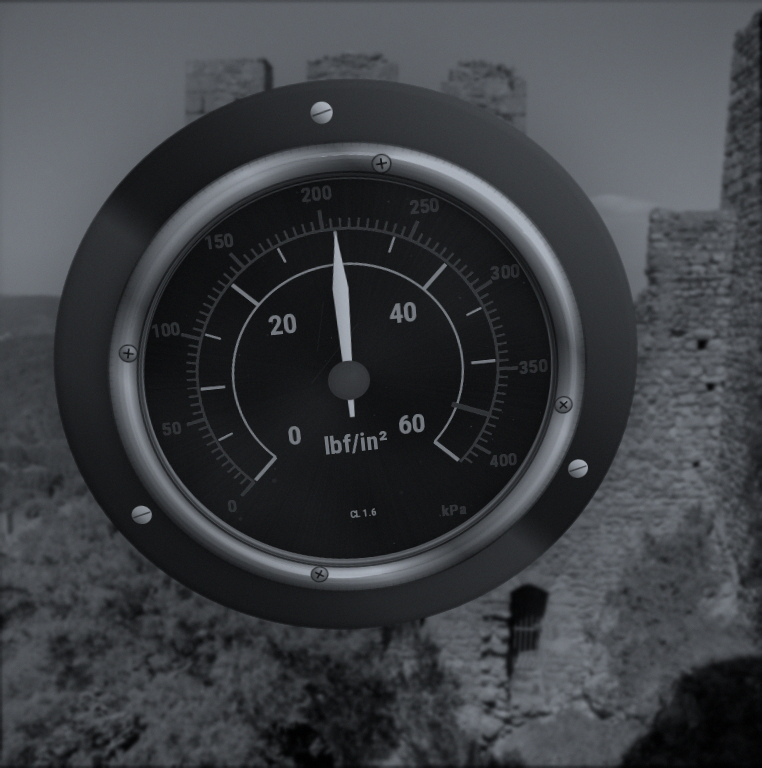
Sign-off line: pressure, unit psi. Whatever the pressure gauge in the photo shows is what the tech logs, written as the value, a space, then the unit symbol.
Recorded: 30 psi
